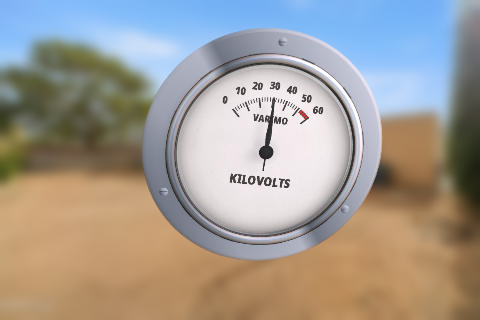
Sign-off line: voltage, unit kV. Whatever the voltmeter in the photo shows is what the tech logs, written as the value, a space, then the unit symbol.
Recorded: 30 kV
